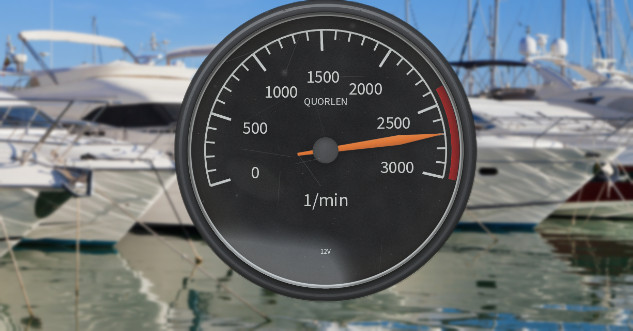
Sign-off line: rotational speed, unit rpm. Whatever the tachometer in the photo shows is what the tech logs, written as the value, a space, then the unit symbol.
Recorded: 2700 rpm
